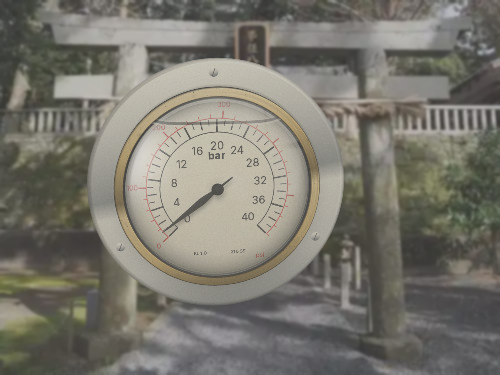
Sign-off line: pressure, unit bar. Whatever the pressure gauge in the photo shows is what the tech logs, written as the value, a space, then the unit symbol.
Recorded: 1 bar
